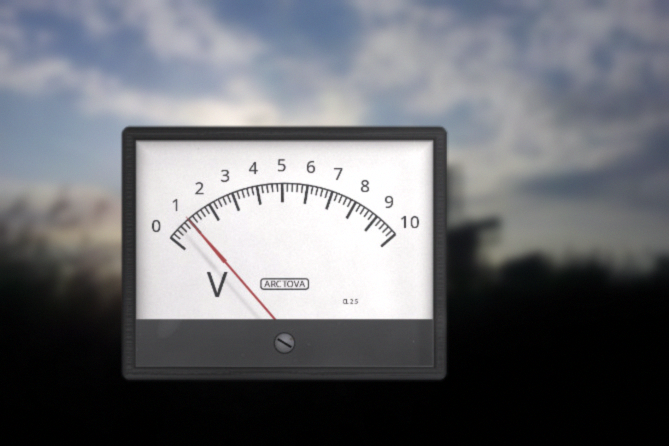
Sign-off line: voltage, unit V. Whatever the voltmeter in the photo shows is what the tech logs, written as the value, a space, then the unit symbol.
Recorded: 1 V
